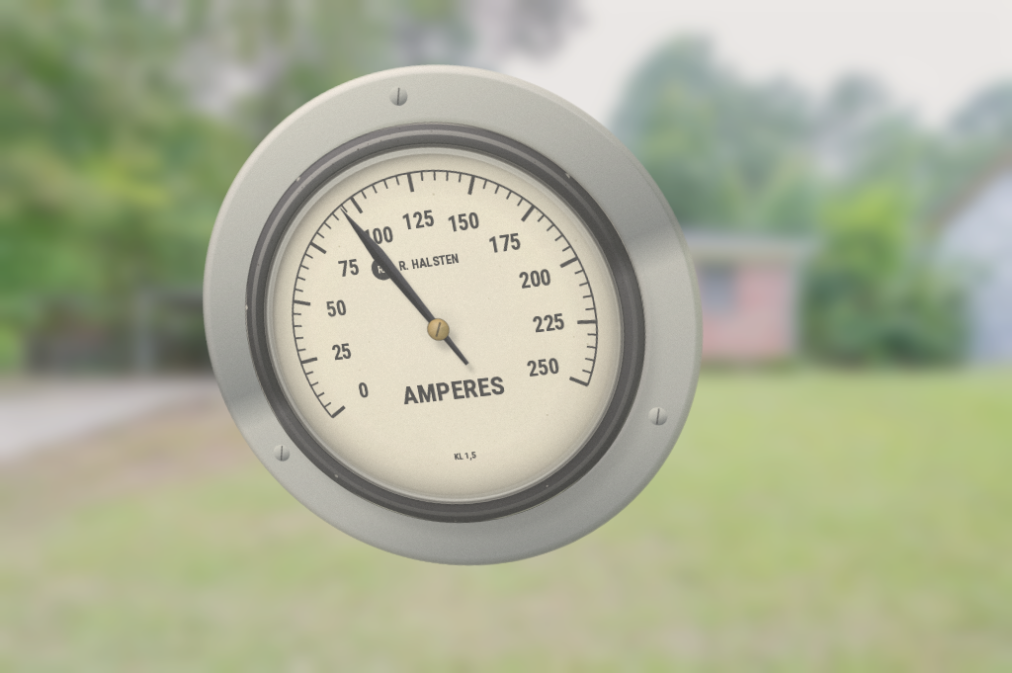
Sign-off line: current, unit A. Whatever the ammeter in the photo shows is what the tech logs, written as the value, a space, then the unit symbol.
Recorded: 95 A
